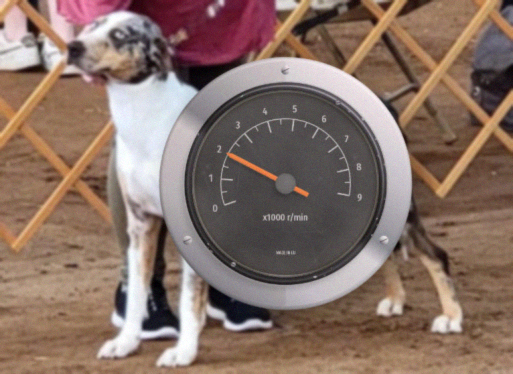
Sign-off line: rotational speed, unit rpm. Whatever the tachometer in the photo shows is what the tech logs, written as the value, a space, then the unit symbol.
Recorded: 2000 rpm
